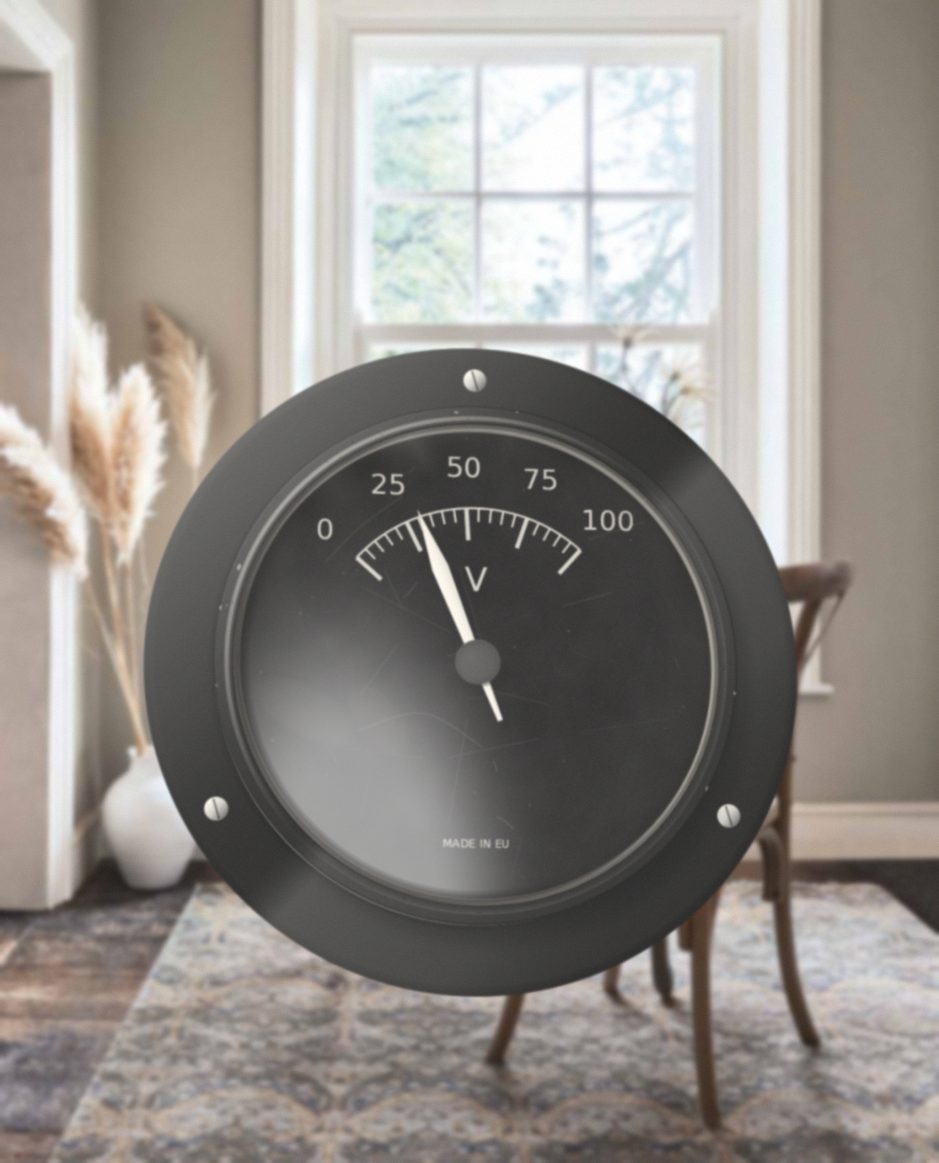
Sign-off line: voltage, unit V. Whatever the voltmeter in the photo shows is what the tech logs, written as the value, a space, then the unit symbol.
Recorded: 30 V
